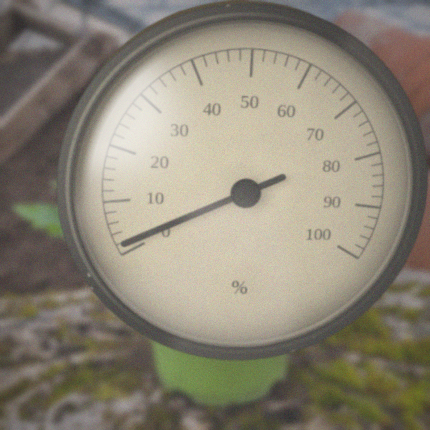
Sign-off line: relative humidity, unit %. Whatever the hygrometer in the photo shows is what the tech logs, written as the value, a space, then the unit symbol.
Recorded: 2 %
